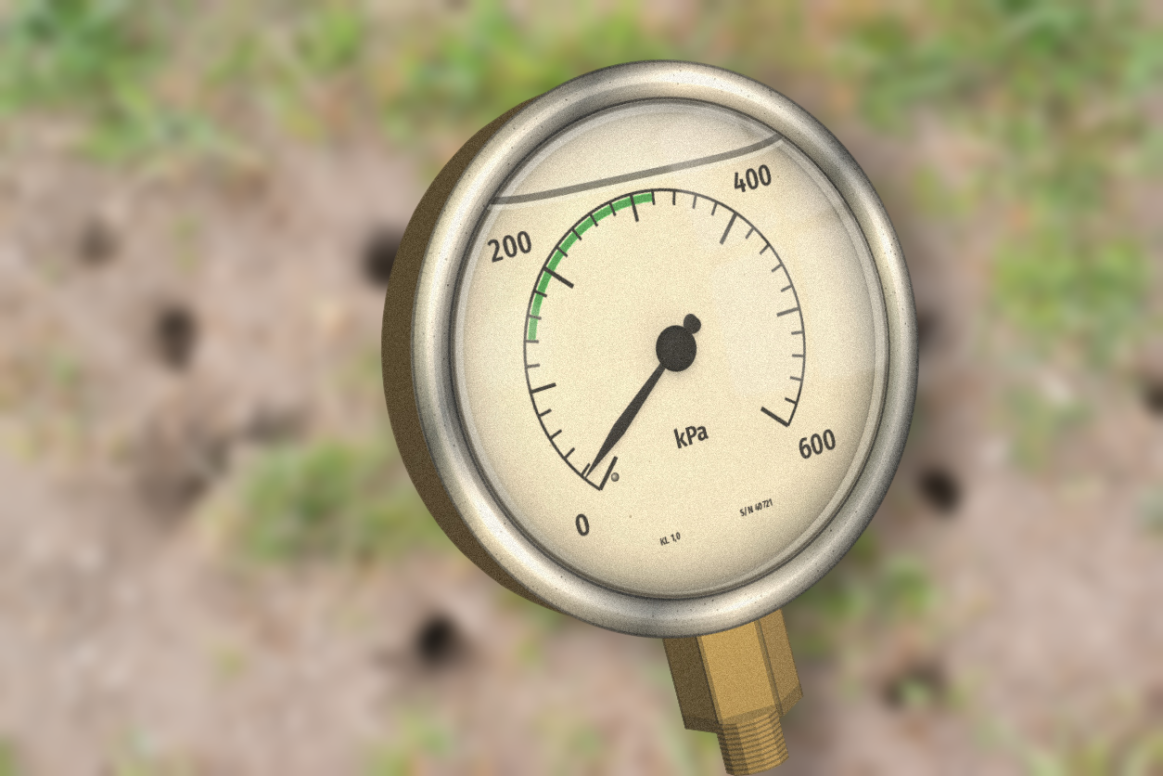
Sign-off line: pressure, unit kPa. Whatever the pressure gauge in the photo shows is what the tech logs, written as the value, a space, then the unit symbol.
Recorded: 20 kPa
